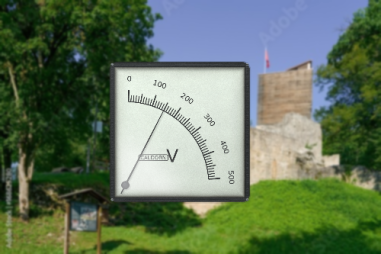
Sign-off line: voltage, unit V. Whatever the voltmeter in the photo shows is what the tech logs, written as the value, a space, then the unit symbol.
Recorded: 150 V
